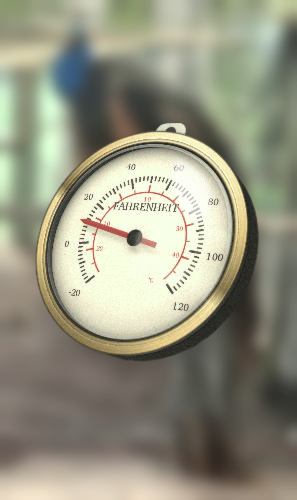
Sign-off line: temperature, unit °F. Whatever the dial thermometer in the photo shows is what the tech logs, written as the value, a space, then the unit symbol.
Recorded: 10 °F
